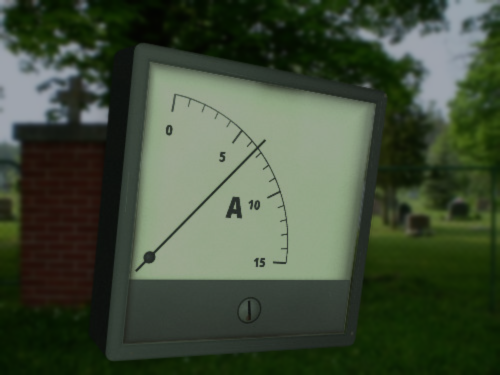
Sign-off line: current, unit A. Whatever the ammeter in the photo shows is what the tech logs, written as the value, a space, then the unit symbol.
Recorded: 6.5 A
